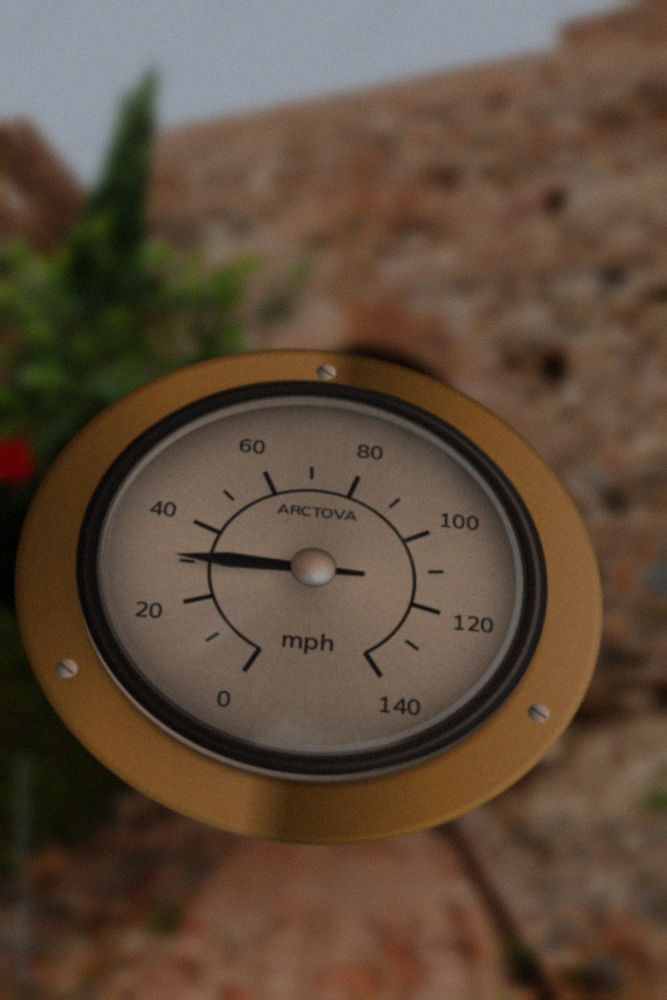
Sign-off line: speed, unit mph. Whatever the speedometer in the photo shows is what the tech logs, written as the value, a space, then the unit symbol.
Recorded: 30 mph
